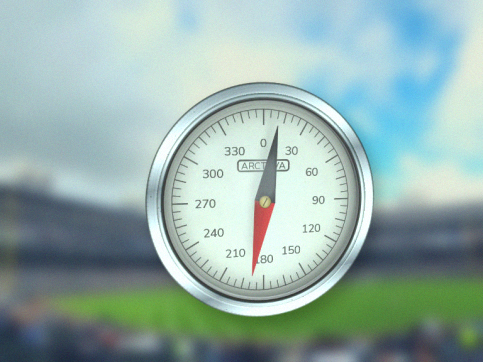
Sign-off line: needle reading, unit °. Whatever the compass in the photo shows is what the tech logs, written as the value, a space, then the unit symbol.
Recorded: 190 °
